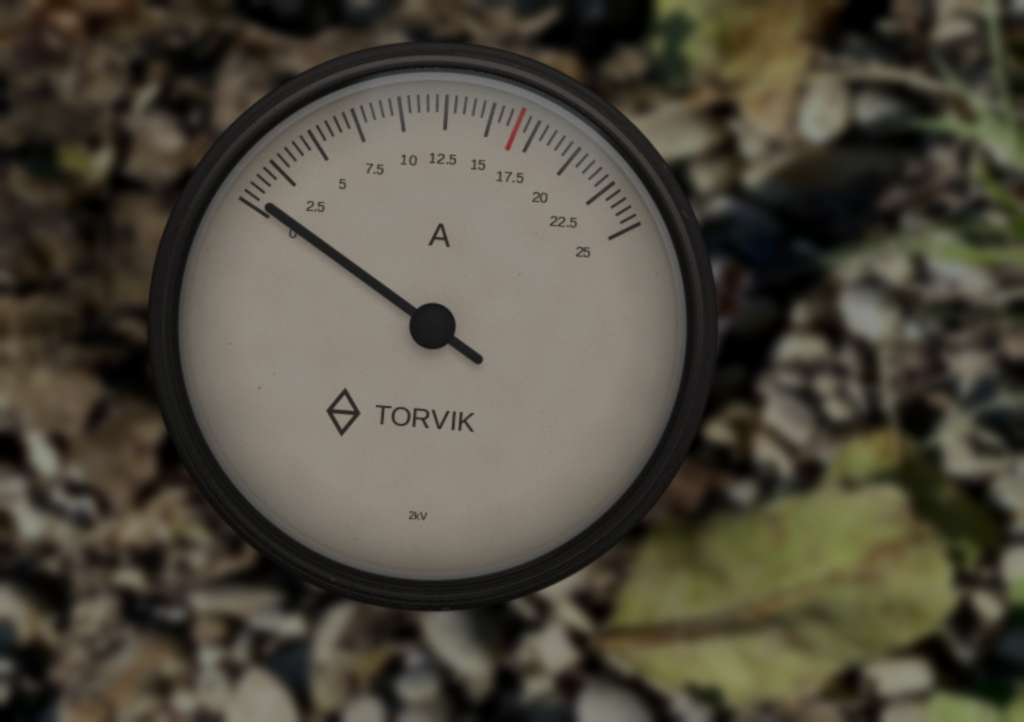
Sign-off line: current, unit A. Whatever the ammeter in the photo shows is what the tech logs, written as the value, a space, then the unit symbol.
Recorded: 0.5 A
